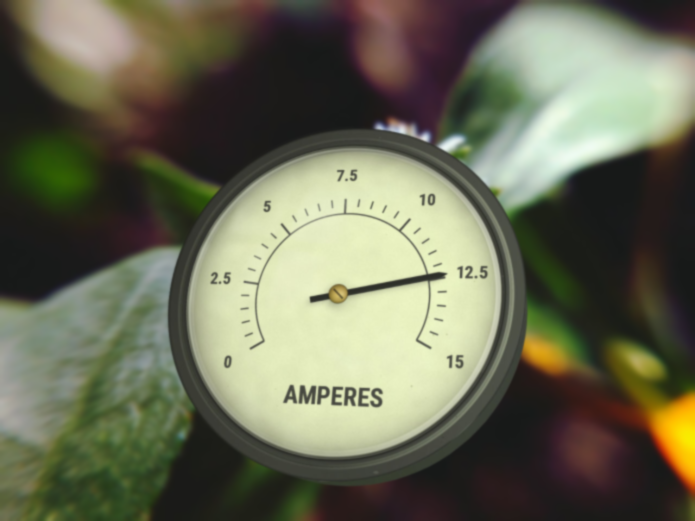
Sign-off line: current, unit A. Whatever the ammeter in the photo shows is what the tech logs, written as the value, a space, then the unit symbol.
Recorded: 12.5 A
